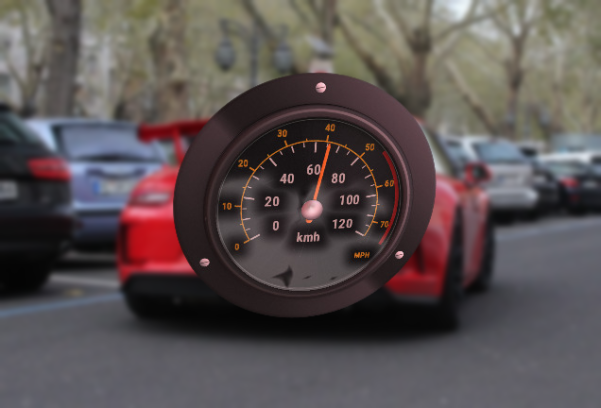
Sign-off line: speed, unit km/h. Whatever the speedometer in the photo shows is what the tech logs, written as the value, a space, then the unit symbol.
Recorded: 65 km/h
